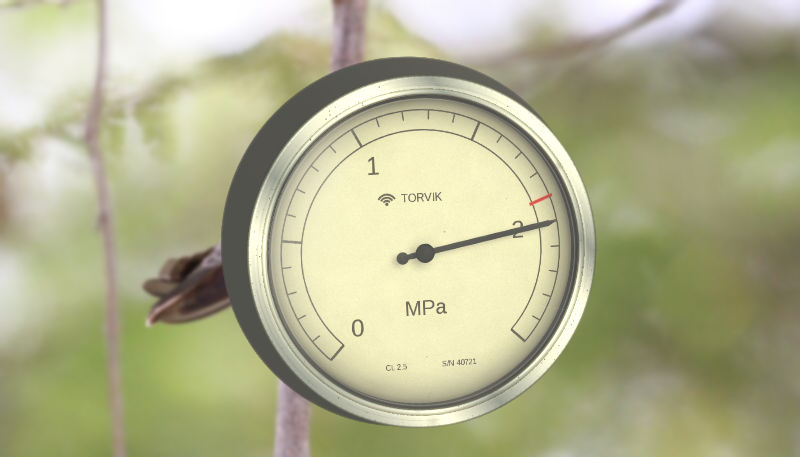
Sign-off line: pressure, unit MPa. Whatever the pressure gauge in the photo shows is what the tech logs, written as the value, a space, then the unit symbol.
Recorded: 2 MPa
